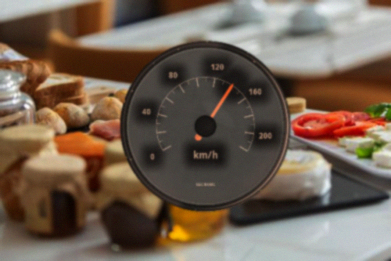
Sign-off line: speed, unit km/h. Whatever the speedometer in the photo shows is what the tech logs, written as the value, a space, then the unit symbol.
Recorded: 140 km/h
